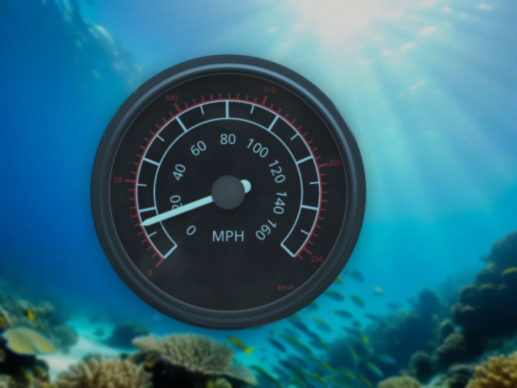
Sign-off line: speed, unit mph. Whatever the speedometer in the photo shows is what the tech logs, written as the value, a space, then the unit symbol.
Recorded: 15 mph
